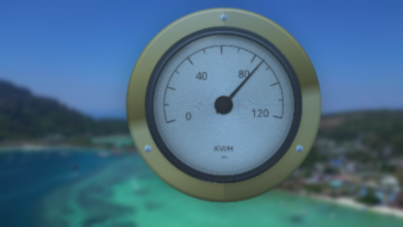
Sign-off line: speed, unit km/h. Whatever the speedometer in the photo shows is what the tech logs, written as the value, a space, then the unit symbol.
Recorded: 85 km/h
